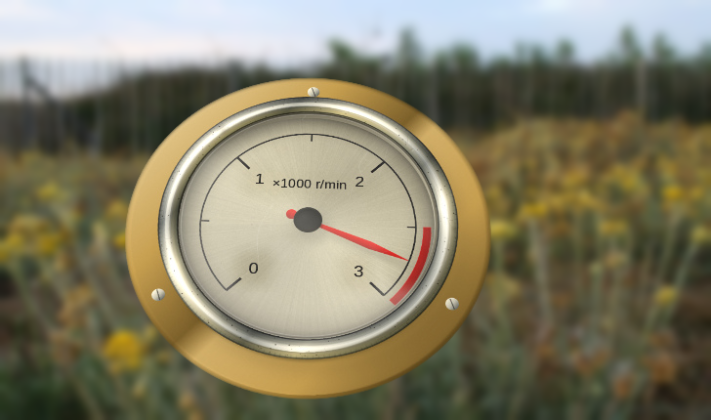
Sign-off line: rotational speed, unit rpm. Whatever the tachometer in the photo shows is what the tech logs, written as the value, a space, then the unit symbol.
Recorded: 2750 rpm
